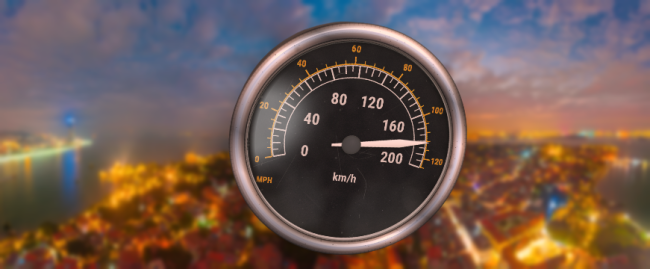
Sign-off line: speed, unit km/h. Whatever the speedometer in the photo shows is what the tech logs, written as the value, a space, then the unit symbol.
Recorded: 180 km/h
